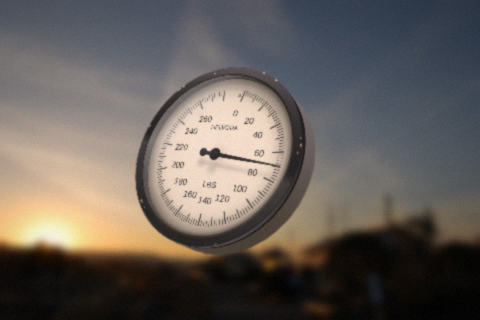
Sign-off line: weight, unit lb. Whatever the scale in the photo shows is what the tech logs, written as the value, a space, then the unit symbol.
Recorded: 70 lb
